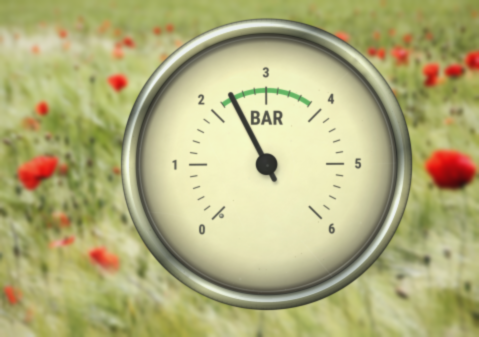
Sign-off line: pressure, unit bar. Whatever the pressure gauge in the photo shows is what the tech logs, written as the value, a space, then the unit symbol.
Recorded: 2.4 bar
